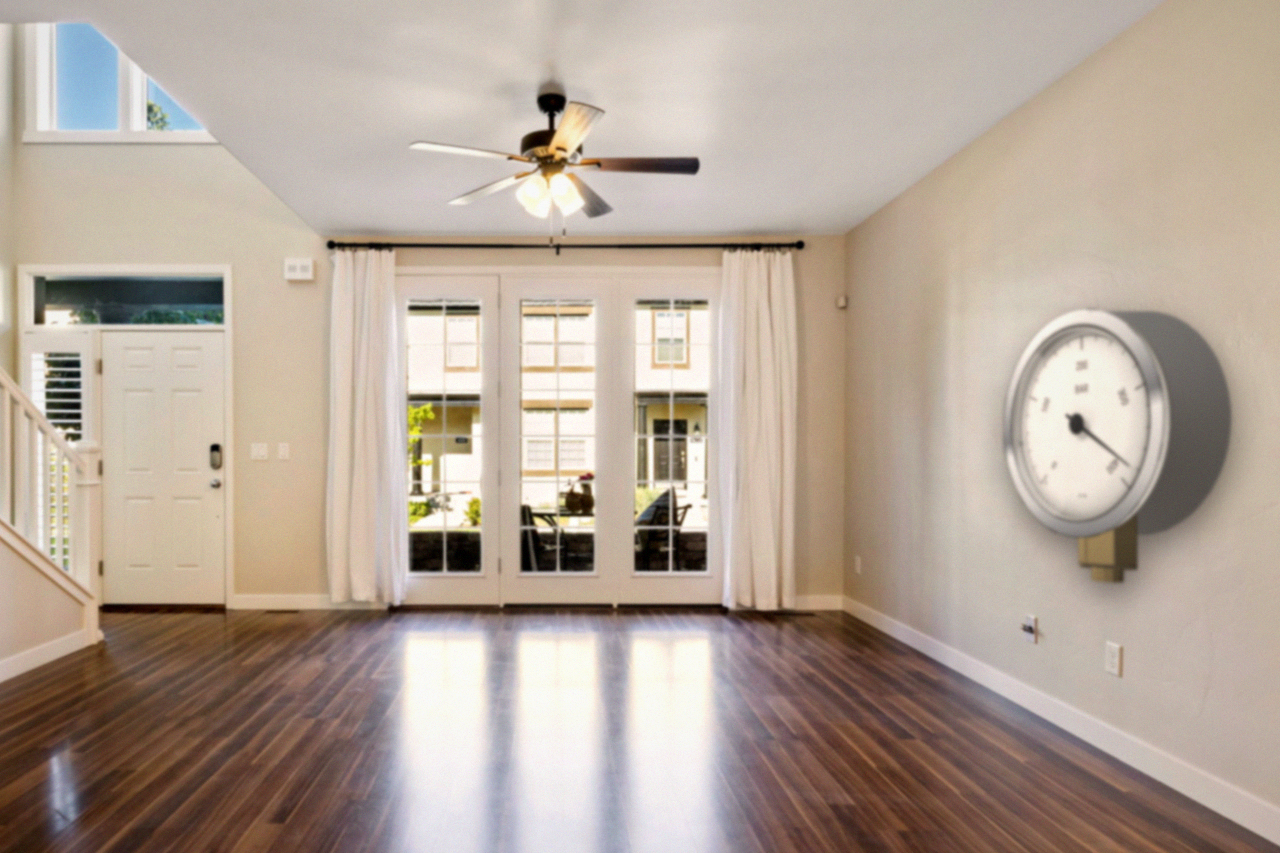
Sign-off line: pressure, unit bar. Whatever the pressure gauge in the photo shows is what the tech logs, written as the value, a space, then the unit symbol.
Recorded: 380 bar
